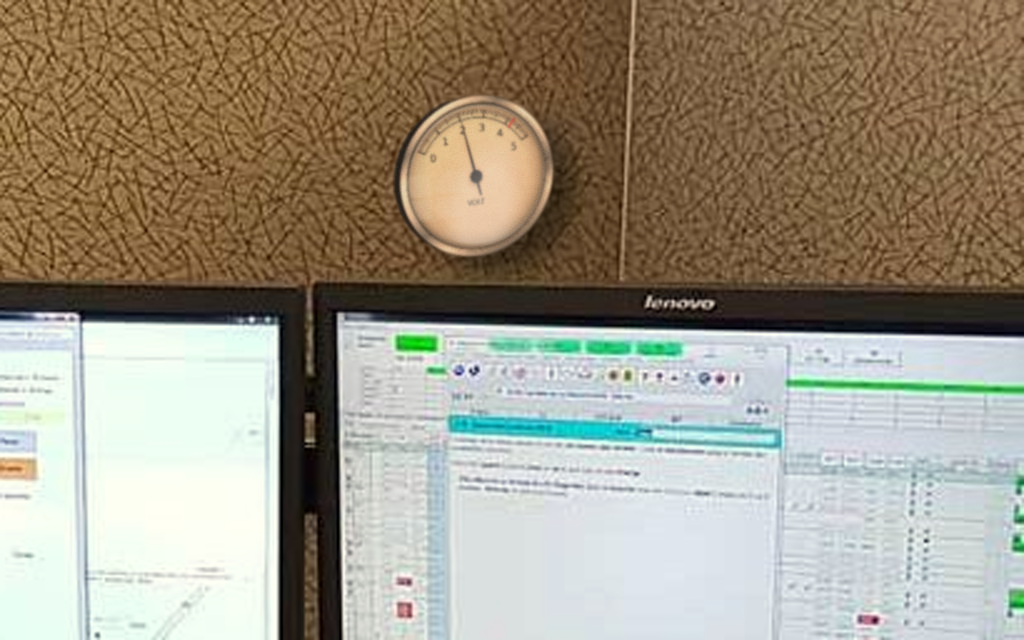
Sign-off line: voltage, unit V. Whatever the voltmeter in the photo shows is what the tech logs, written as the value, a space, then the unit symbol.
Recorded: 2 V
